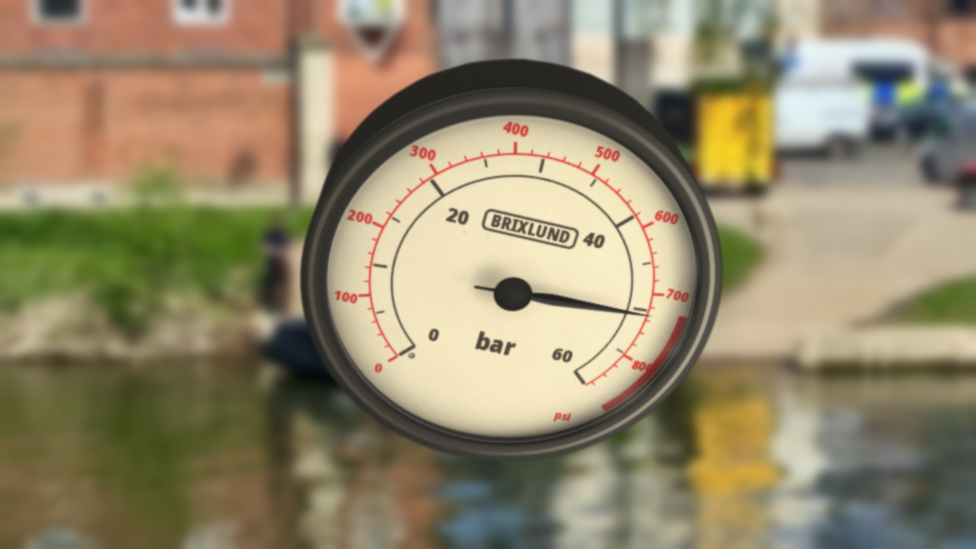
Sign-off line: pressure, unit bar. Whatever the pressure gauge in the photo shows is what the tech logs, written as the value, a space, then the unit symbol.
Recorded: 50 bar
